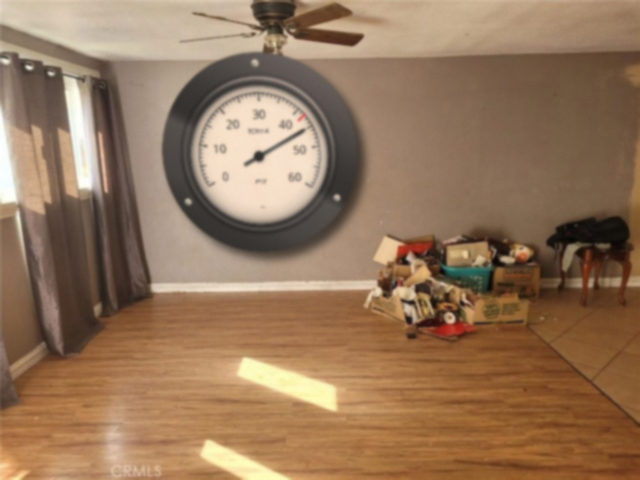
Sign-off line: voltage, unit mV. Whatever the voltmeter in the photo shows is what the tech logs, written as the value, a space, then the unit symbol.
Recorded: 45 mV
